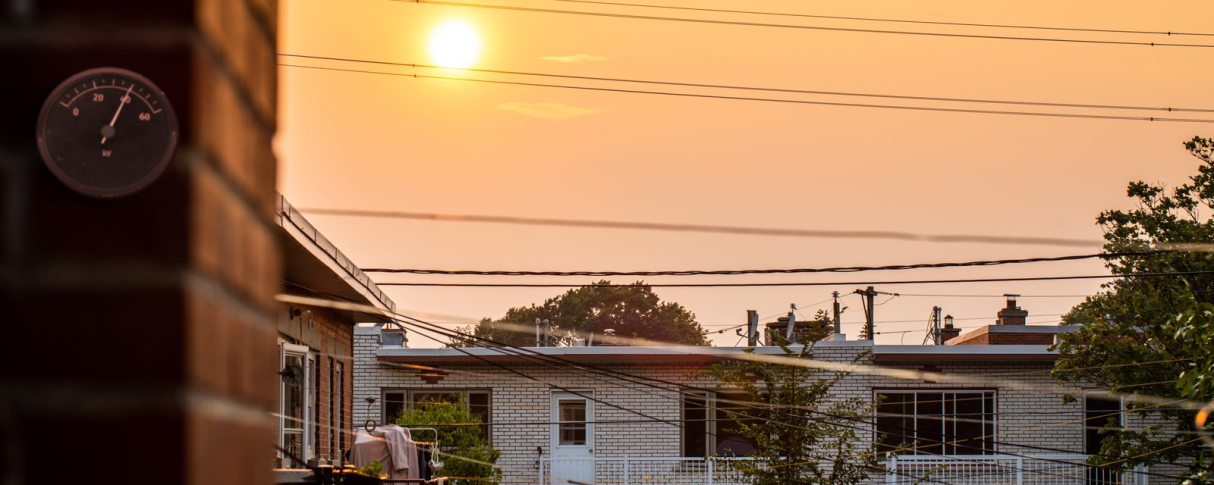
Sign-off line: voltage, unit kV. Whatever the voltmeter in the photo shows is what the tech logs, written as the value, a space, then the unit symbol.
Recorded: 40 kV
